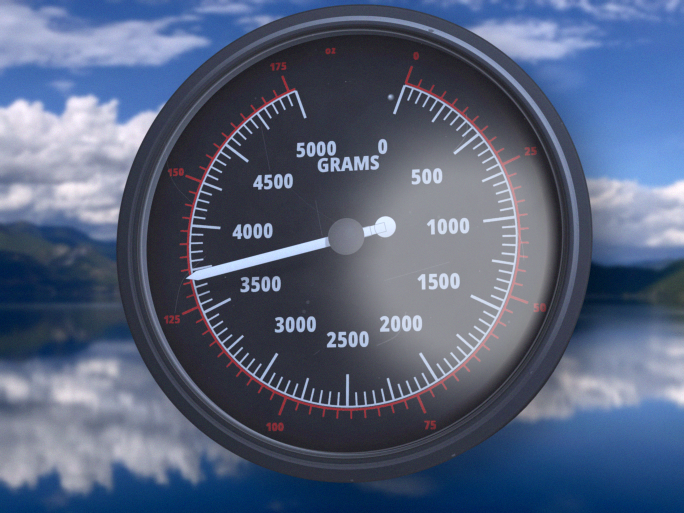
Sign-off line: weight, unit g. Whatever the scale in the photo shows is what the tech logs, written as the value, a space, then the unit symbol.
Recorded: 3700 g
